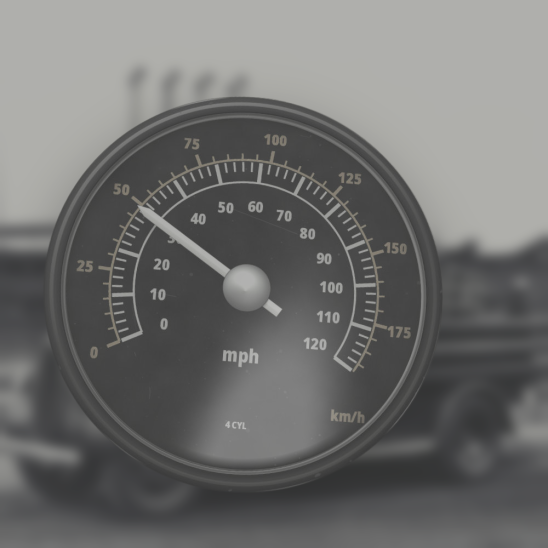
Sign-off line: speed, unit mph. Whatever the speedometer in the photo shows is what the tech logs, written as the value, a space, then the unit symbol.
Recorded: 30 mph
